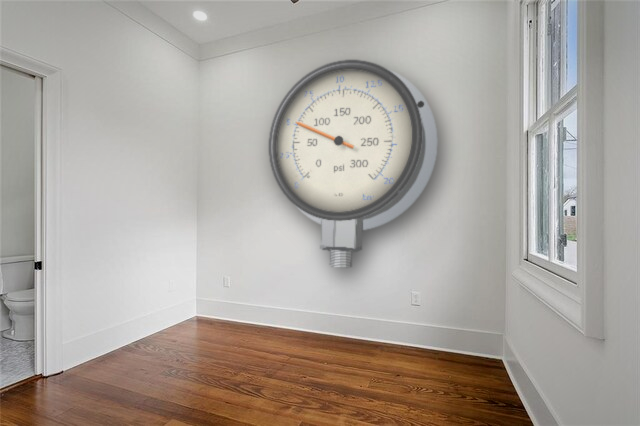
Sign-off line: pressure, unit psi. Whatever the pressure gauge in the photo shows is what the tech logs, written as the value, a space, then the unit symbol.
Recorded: 75 psi
